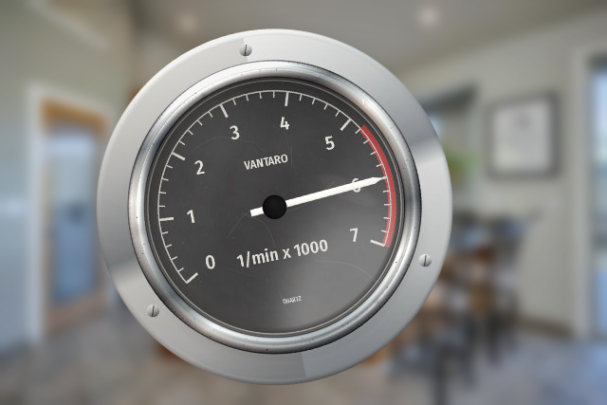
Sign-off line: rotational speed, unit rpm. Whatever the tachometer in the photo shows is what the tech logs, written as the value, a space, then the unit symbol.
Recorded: 6000 rpm
